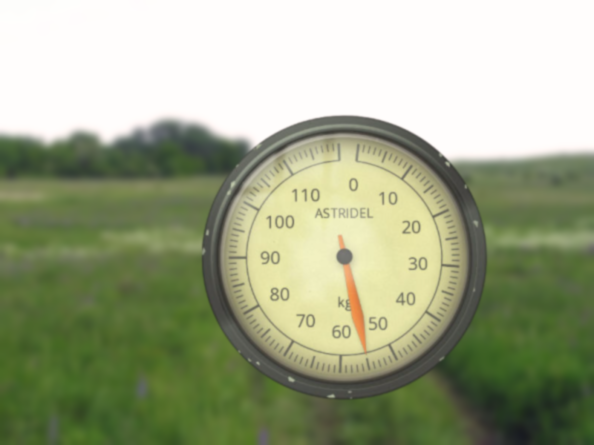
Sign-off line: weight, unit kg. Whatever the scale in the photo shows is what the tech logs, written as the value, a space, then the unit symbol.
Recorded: 55 kg
